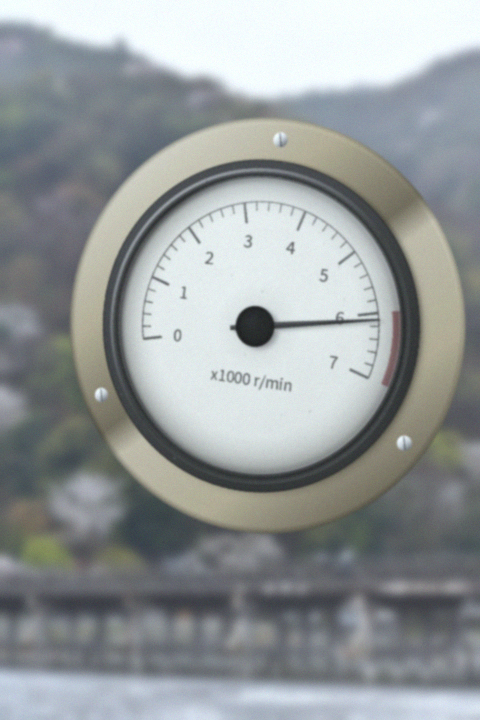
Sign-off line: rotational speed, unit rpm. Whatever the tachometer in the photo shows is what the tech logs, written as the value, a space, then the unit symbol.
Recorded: 6100 rpm
